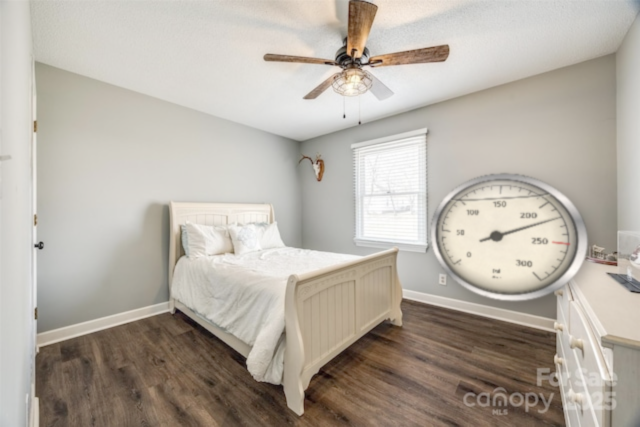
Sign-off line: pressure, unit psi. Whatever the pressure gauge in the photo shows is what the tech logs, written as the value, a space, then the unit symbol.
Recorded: 220 psi
